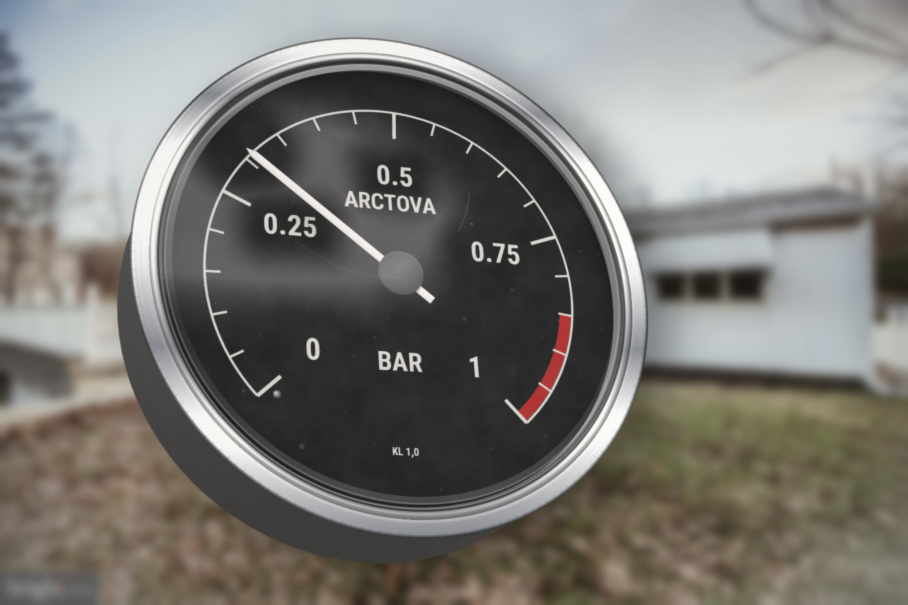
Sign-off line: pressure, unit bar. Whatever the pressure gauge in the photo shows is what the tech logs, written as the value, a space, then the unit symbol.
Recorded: 0.3 bar
